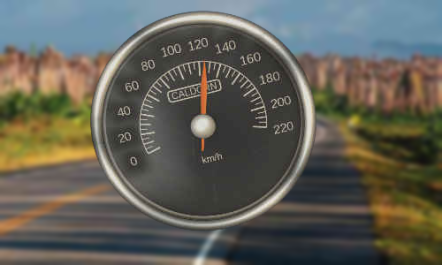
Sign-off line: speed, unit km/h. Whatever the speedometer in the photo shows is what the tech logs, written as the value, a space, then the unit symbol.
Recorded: 125 km/h
